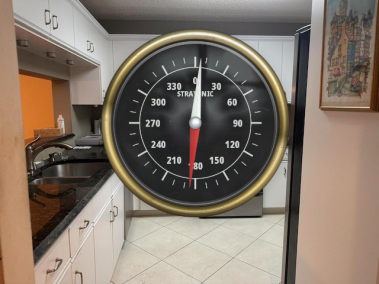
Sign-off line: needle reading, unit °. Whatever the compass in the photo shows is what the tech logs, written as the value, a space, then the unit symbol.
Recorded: 185 °
